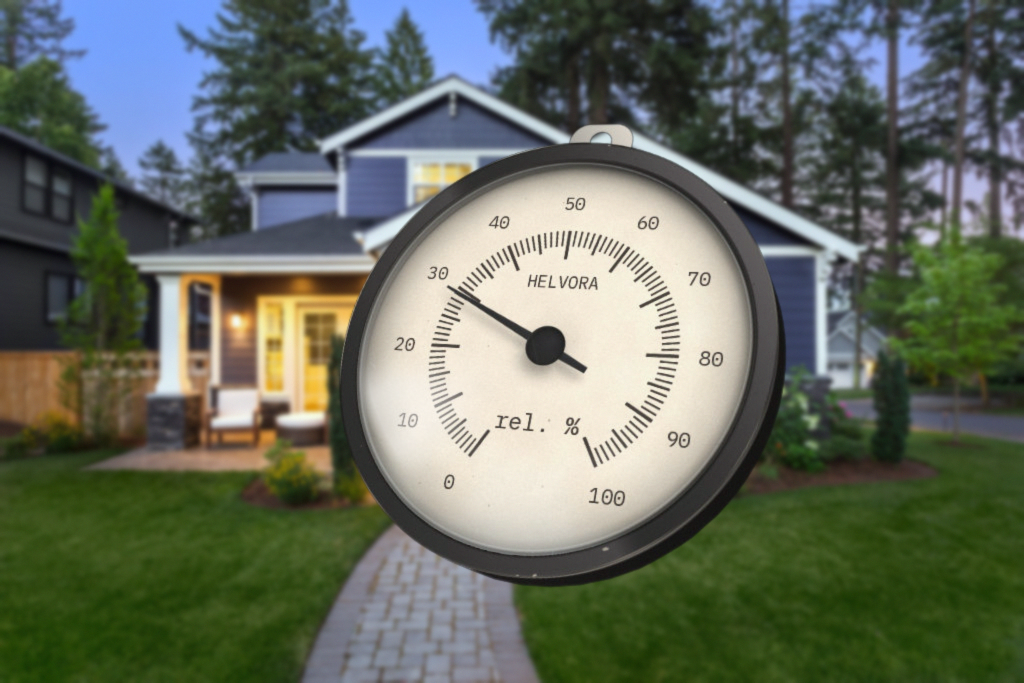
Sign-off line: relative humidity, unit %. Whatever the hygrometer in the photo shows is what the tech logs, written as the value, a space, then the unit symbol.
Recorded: 29 %
